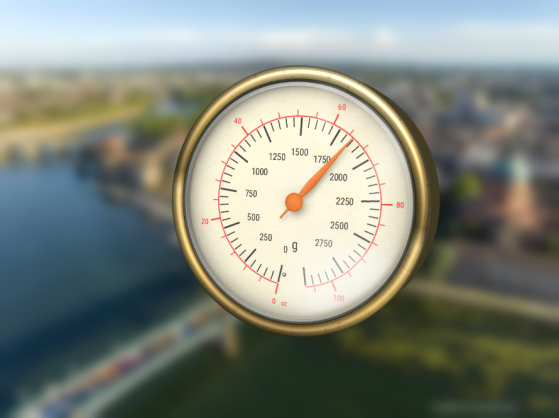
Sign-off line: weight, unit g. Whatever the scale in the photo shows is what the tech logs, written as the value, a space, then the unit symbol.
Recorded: 1850 g
